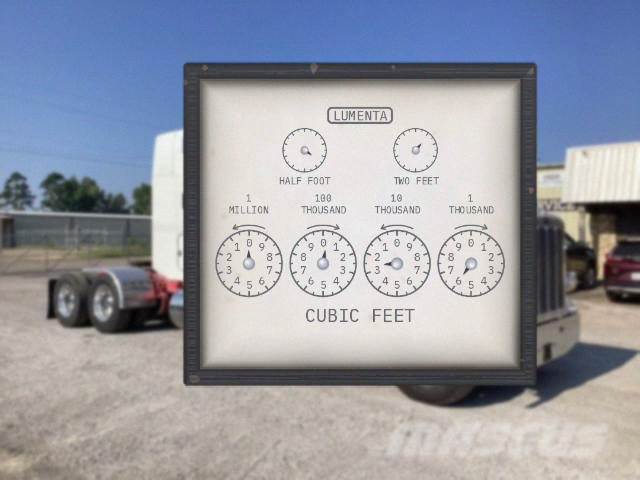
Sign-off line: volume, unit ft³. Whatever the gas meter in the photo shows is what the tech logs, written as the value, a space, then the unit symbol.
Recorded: 2600 ft³
